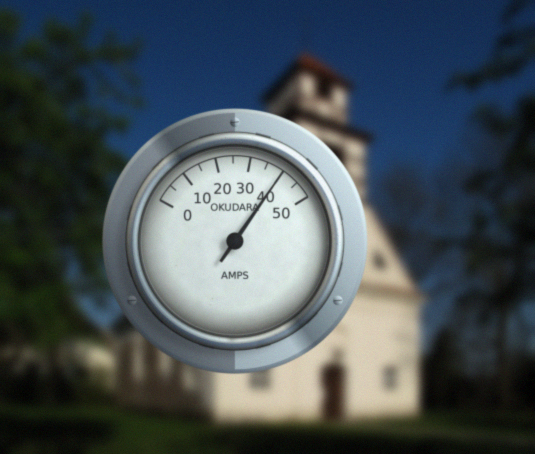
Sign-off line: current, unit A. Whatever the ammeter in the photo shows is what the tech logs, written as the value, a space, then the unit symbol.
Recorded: 40 A
